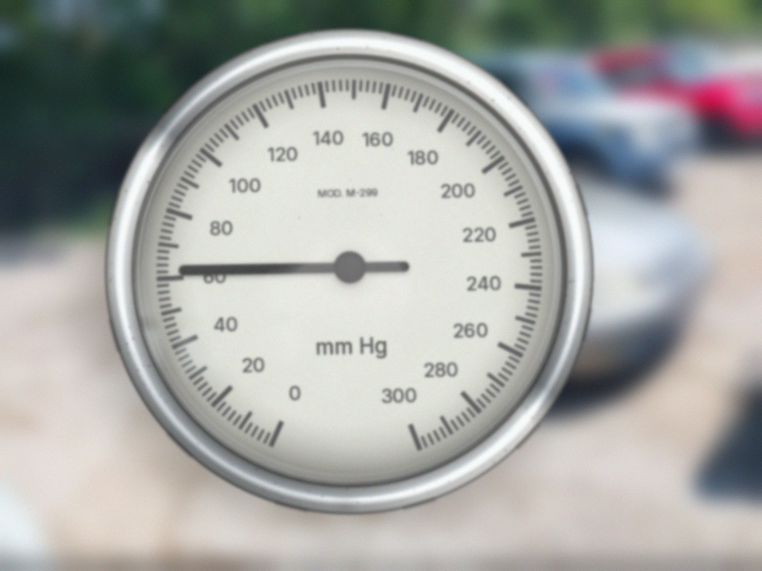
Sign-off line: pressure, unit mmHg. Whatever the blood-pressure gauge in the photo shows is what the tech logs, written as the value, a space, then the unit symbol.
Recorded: 62 mmHg
